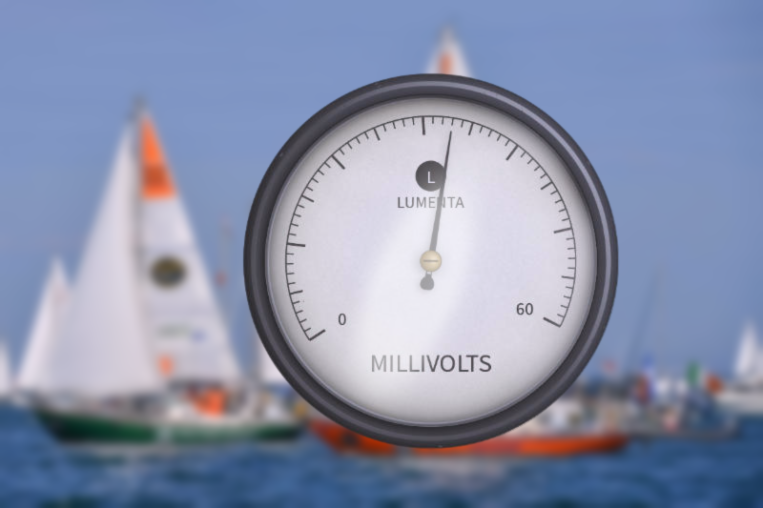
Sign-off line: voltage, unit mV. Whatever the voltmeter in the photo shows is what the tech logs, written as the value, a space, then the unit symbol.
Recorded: 33 mV
